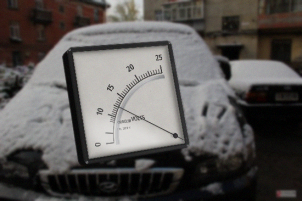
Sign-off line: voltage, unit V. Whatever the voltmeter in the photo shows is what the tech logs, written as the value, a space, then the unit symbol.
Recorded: 12.5 V
